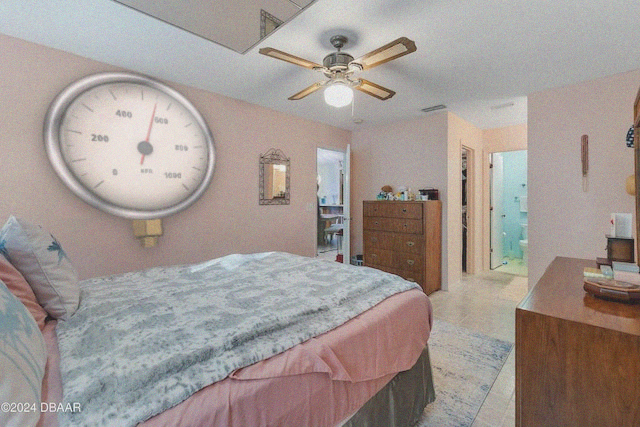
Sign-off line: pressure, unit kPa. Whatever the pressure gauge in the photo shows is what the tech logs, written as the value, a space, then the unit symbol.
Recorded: 550 kPa
